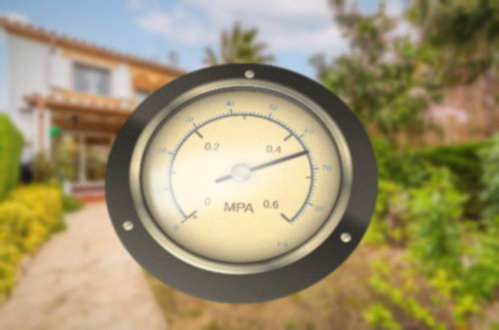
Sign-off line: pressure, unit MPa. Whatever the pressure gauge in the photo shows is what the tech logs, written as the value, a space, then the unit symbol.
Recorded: 0.45 MPa
